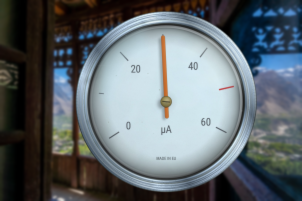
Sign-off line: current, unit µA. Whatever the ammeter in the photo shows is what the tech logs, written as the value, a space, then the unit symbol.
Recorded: 30 µA
